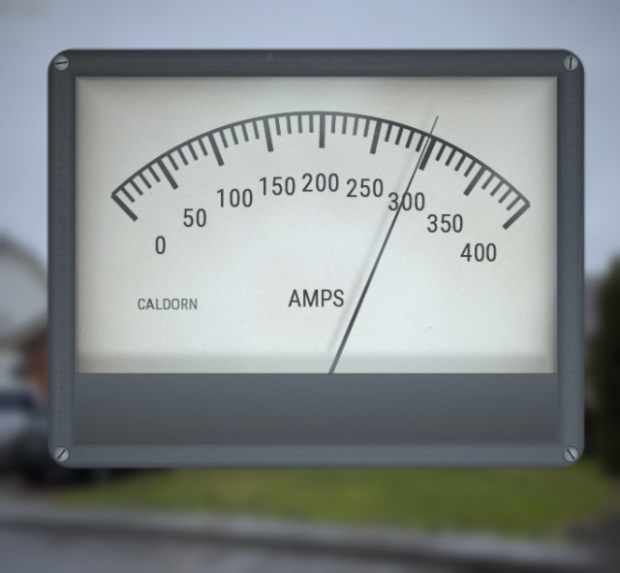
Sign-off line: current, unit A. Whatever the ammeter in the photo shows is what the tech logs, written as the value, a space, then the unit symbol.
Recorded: 295 A
